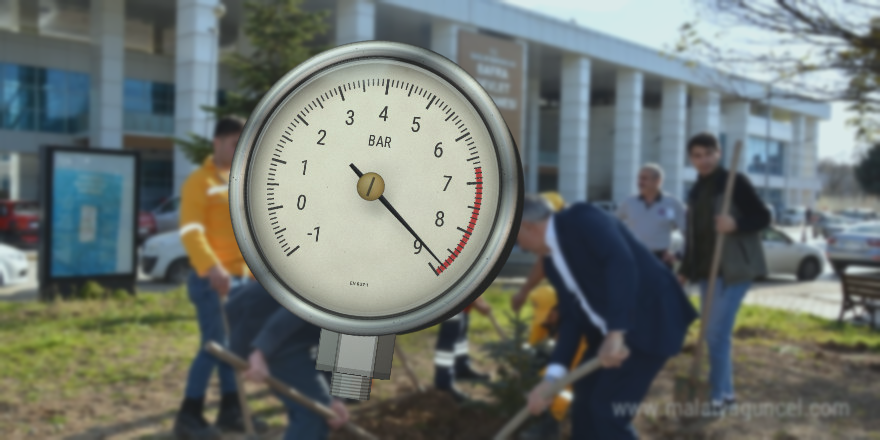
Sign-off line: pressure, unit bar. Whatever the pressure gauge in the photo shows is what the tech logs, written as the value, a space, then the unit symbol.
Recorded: 8.8 bar
